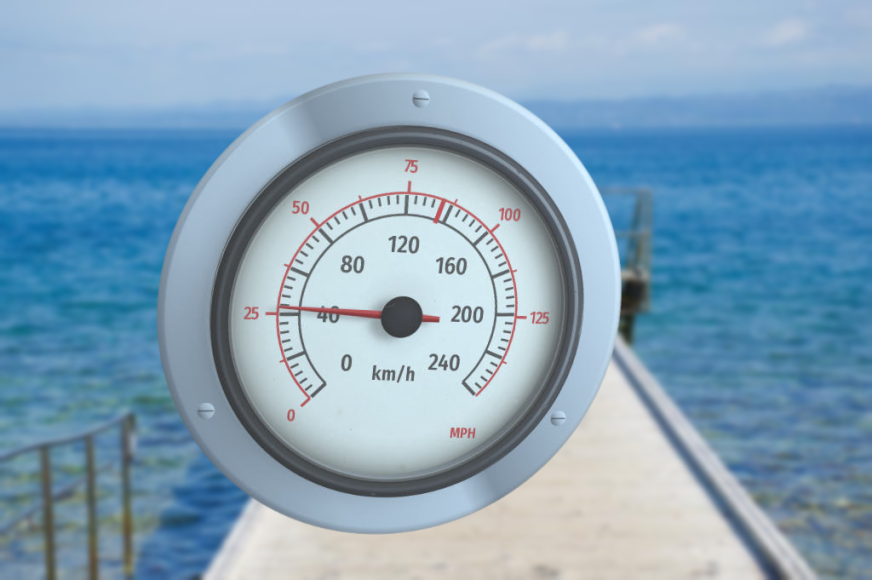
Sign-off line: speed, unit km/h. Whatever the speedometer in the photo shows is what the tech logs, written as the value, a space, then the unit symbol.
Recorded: 44 km/h
